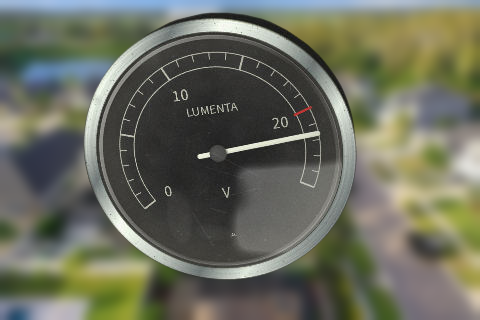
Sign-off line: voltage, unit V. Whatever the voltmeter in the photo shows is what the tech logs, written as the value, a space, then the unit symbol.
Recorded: 21.5 V
